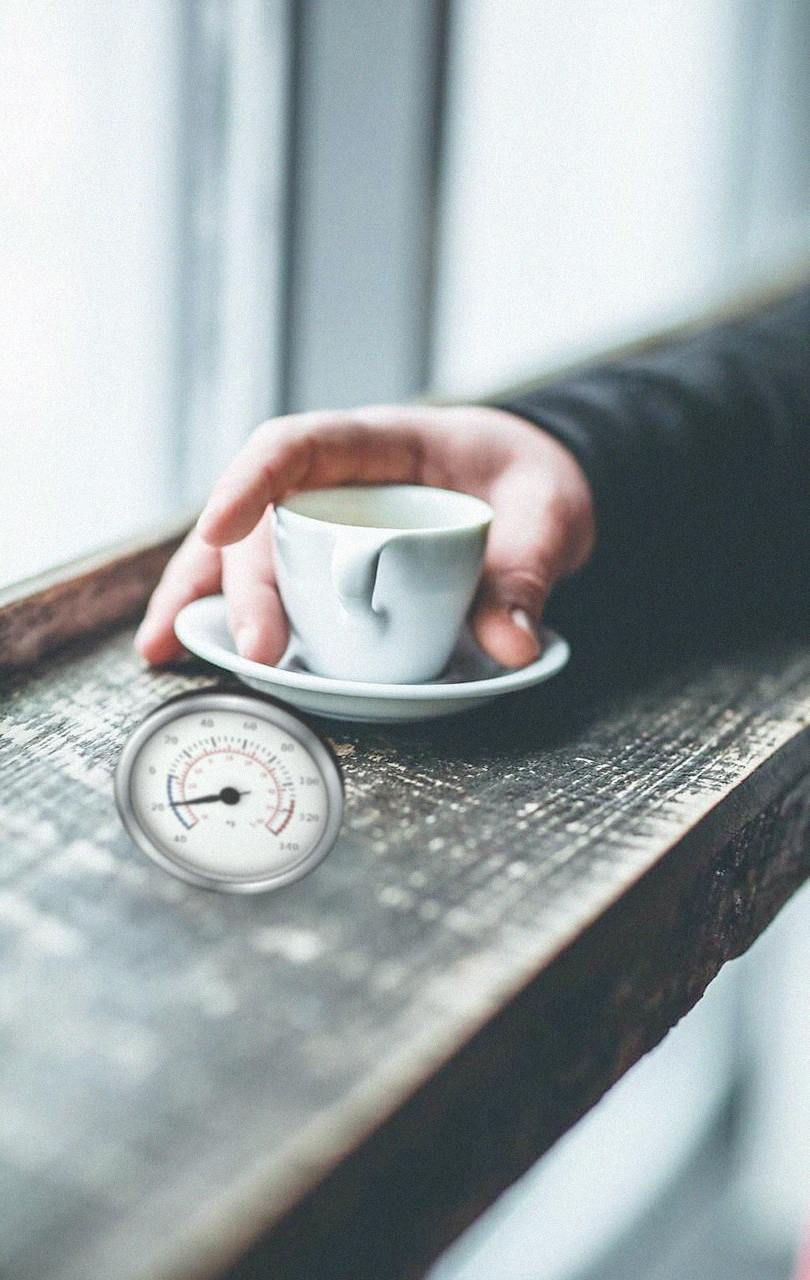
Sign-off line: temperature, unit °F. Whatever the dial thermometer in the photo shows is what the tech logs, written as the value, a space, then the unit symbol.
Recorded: -20 °F
